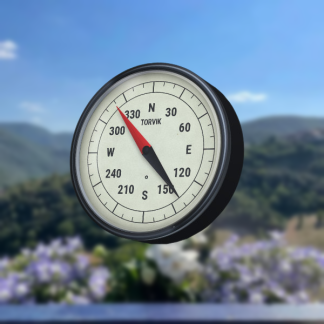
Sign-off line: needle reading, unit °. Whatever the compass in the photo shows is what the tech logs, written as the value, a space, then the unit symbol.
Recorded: 320 °
